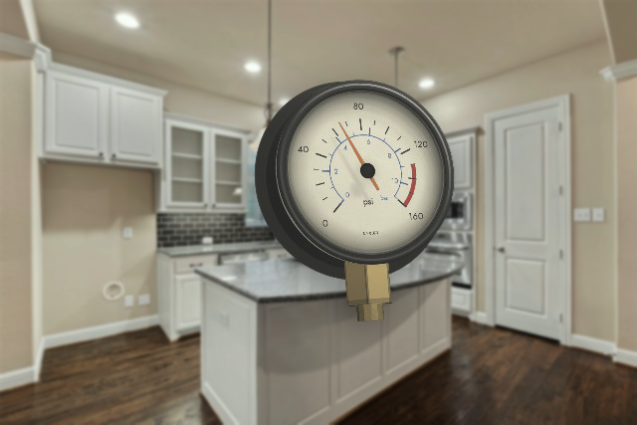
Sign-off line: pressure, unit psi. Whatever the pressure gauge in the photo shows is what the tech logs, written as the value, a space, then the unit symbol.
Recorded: 65 psi
